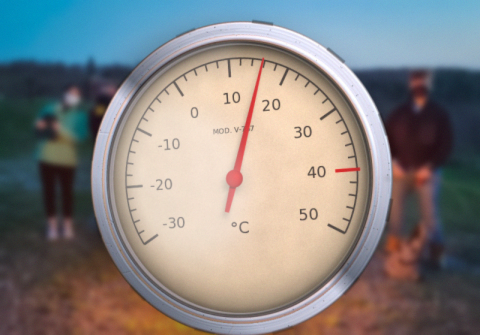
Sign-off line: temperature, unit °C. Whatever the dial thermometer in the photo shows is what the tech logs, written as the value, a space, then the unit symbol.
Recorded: 16 °C
